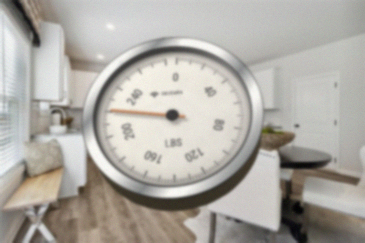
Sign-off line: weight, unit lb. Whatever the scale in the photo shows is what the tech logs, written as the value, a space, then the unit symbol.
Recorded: 220 lb
